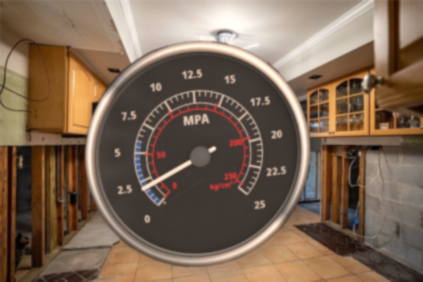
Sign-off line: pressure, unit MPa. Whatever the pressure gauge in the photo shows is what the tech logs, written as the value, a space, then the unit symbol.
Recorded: 2 MPa
